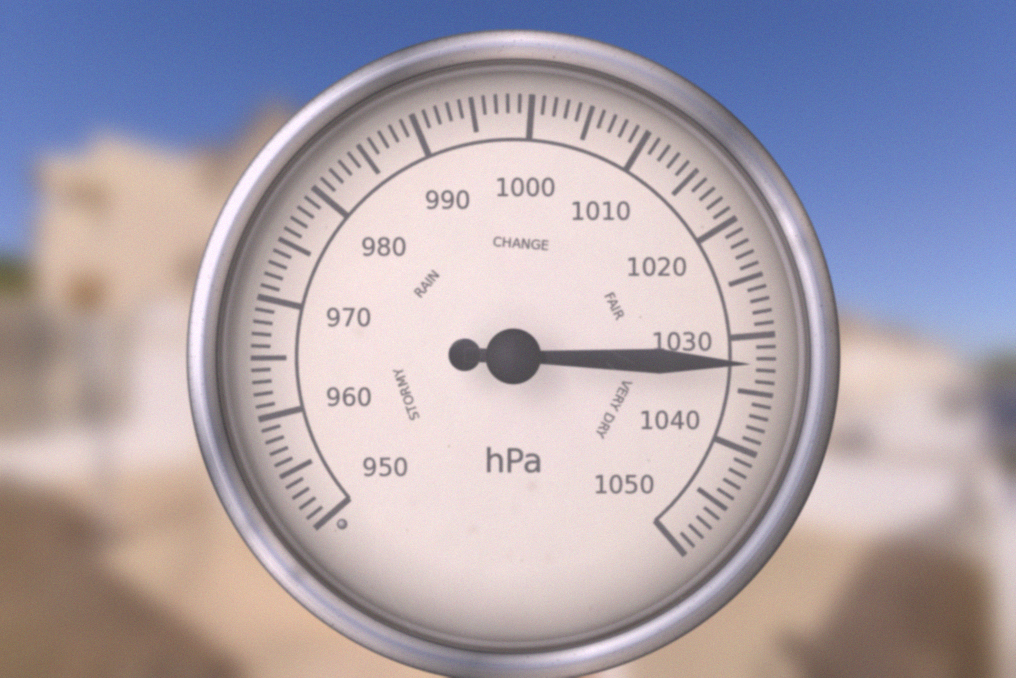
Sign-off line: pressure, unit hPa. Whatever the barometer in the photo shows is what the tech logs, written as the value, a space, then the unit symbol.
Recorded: 1032.5 hPa
